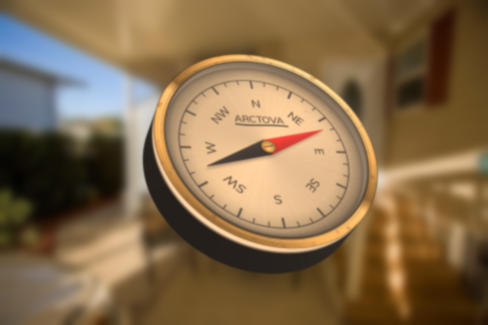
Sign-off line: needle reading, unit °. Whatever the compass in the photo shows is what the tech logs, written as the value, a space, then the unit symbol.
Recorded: 70 °
